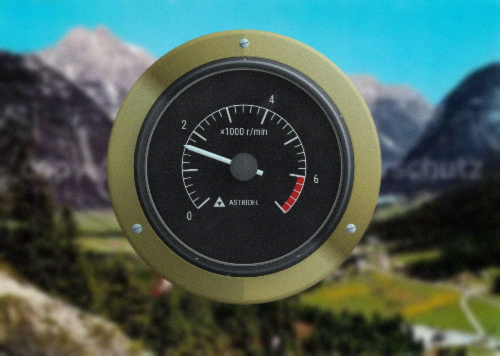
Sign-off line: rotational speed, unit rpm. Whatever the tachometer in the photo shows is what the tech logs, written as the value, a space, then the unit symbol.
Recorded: 1600 rpm
